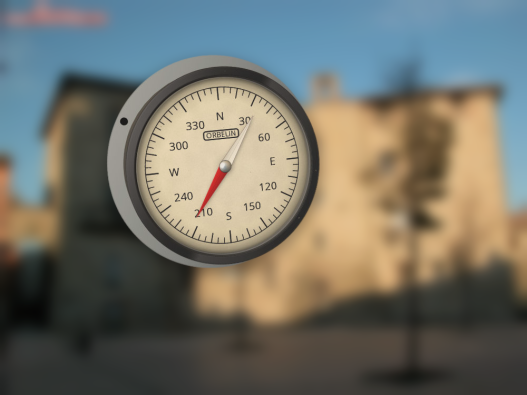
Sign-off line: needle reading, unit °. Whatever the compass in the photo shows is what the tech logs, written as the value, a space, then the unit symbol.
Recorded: 215 °
